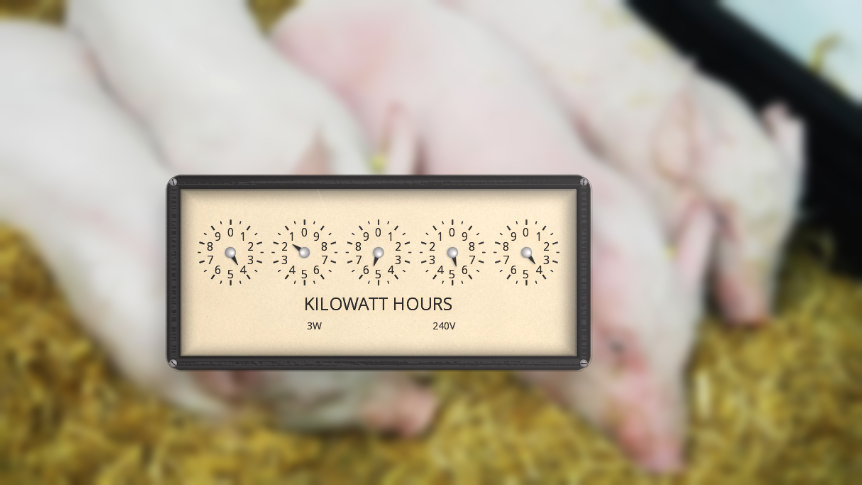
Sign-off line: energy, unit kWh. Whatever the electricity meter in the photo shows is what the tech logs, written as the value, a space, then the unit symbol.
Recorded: 41554 kWh
